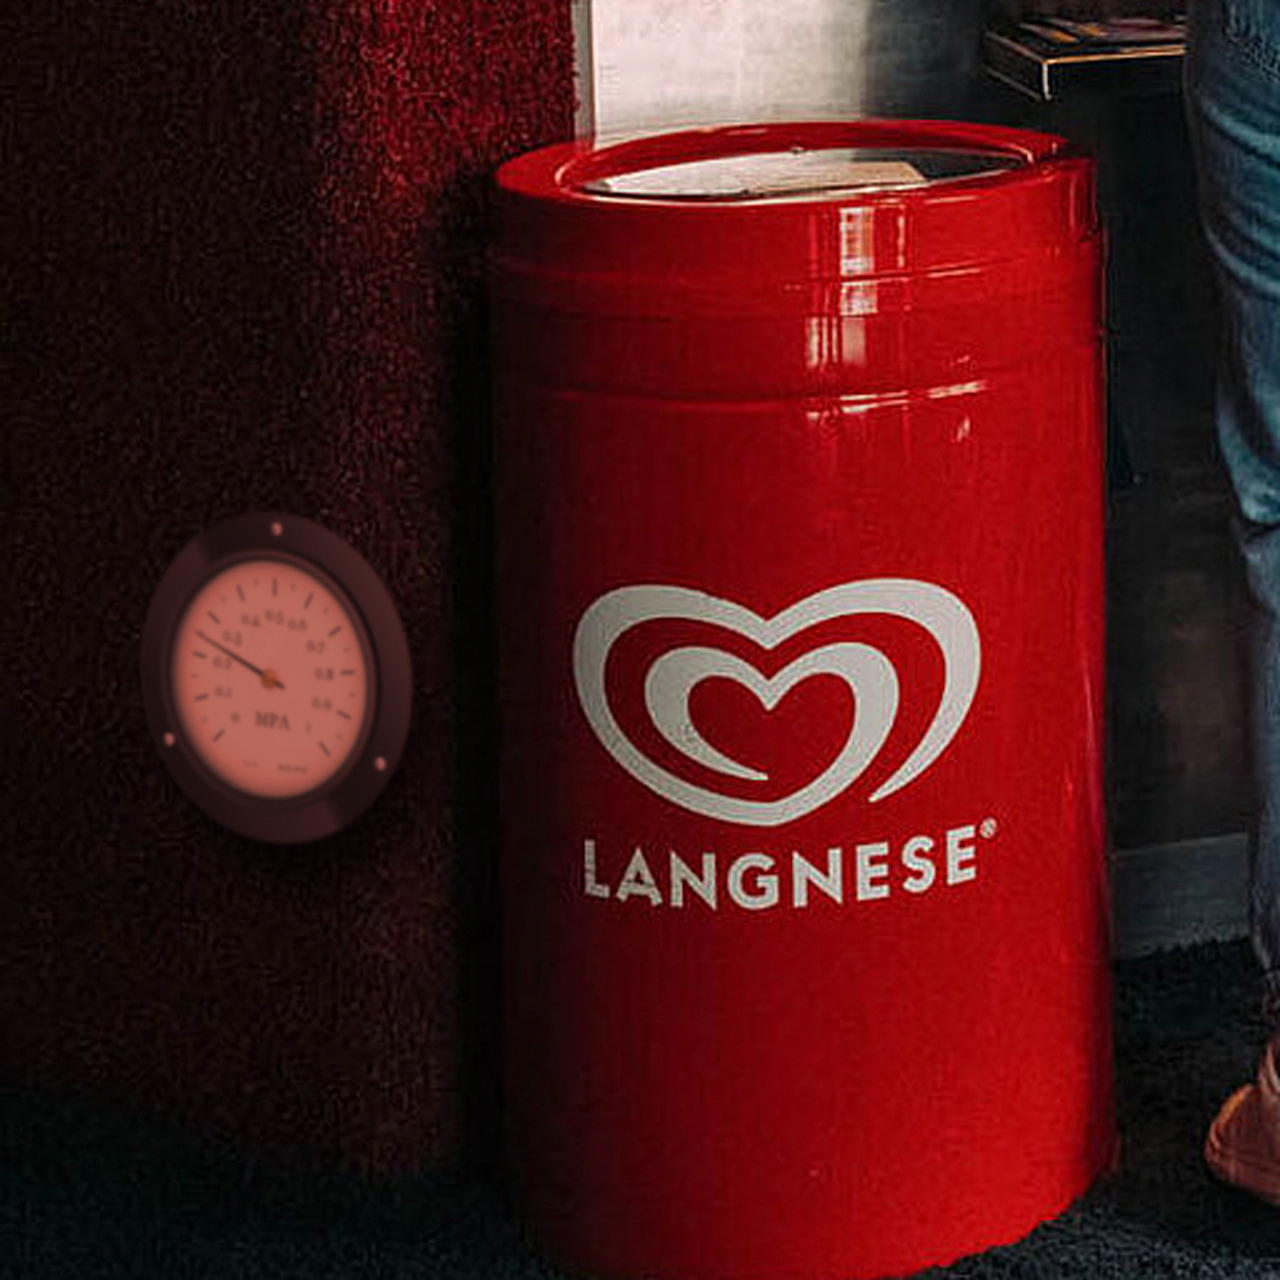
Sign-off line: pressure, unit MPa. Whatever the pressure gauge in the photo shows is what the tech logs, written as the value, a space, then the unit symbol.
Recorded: 0.25 MPa
